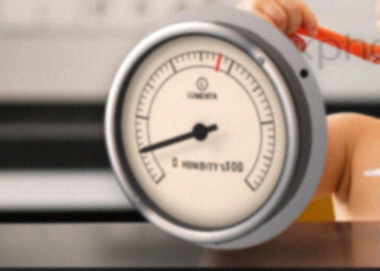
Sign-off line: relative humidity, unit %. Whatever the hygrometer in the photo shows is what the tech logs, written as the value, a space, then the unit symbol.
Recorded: 10 %
